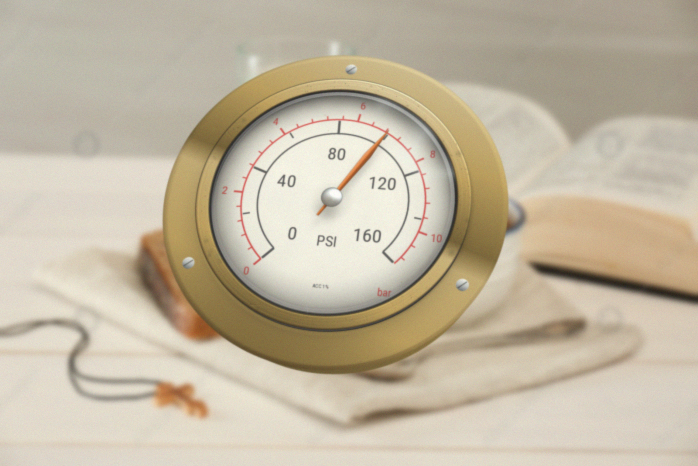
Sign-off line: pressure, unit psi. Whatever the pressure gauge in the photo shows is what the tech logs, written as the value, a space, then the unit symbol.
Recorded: 100 psi
